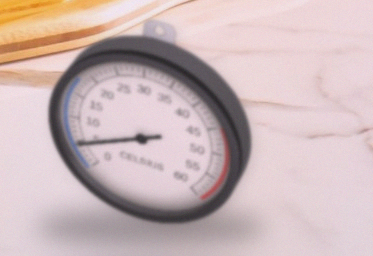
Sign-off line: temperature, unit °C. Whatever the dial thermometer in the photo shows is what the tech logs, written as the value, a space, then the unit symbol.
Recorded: 5 °C
